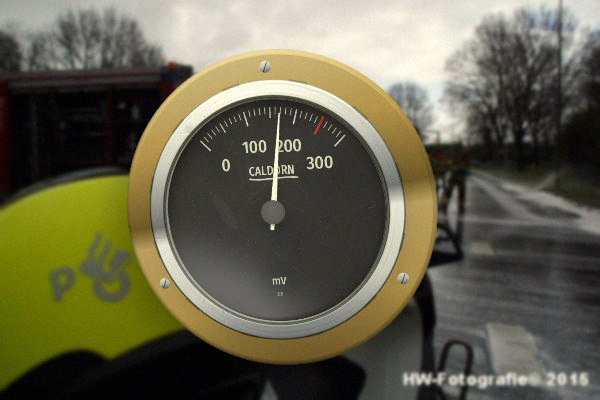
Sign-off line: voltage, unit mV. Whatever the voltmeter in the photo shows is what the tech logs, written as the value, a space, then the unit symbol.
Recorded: 170 mV
